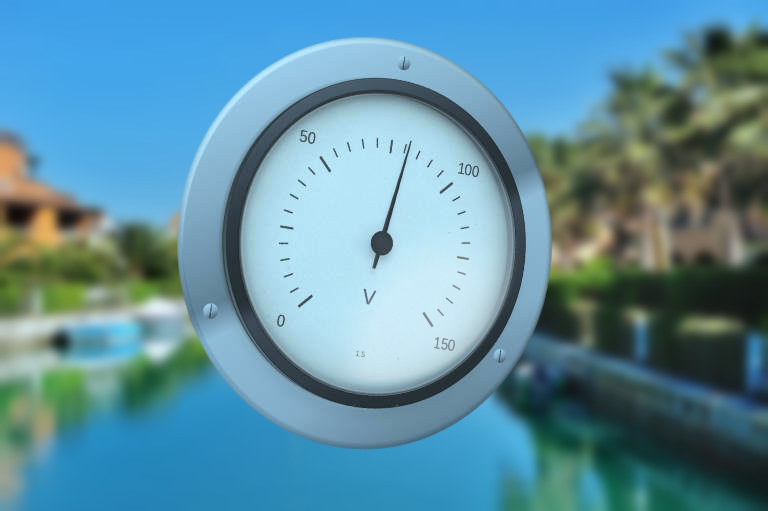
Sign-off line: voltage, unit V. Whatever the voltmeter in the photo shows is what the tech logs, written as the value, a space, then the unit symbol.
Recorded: 80 V
